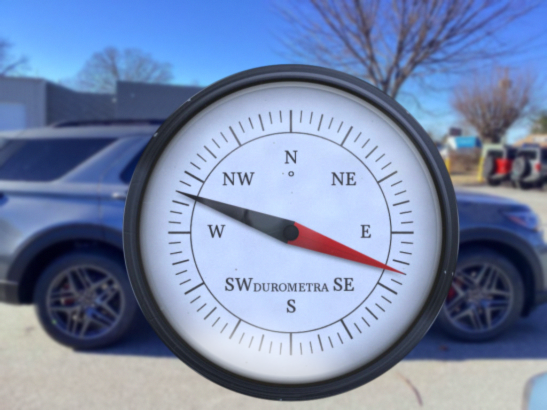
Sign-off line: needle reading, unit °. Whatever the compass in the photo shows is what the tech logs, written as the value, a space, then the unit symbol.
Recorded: 110 °
